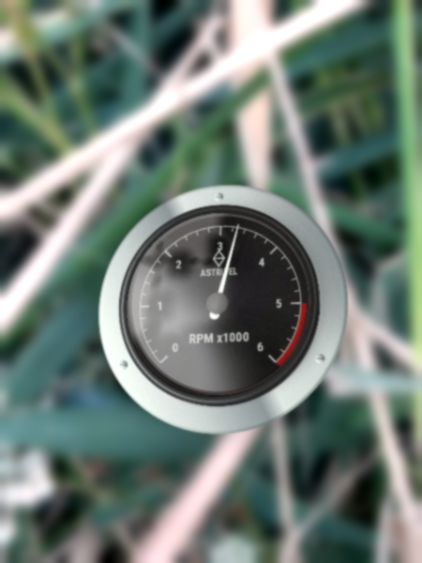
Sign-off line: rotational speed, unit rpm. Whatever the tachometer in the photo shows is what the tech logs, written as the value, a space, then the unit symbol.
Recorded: 3300 rpm
